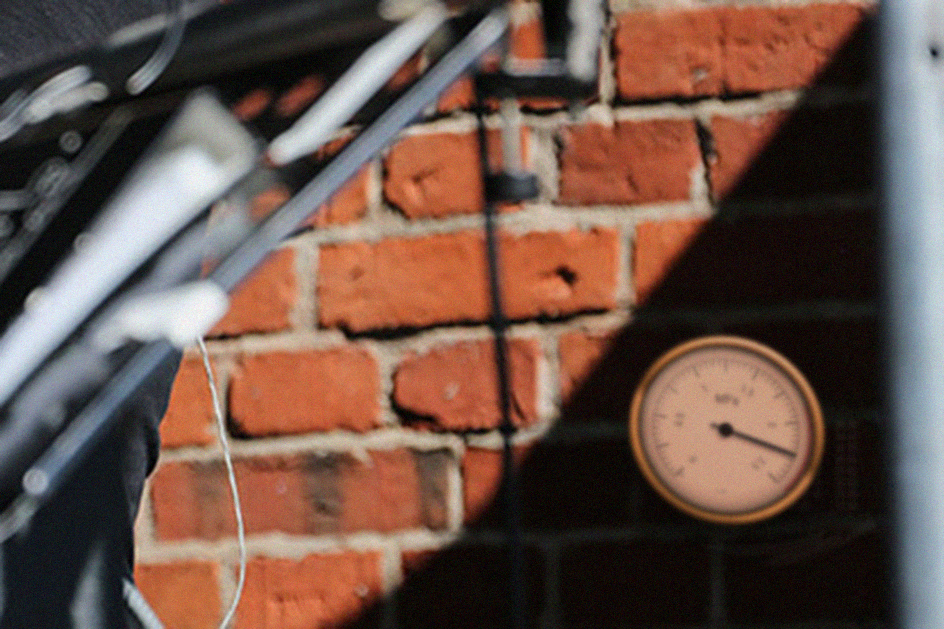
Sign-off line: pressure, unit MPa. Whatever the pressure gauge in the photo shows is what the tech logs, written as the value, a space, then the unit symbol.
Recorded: 2.25 MPa
